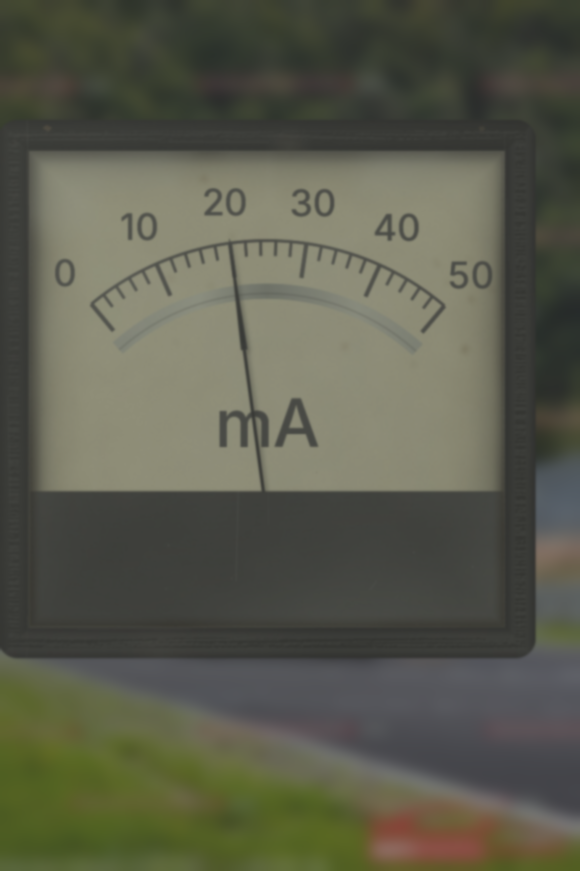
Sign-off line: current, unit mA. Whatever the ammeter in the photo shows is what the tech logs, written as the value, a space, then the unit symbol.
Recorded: 20 mA
